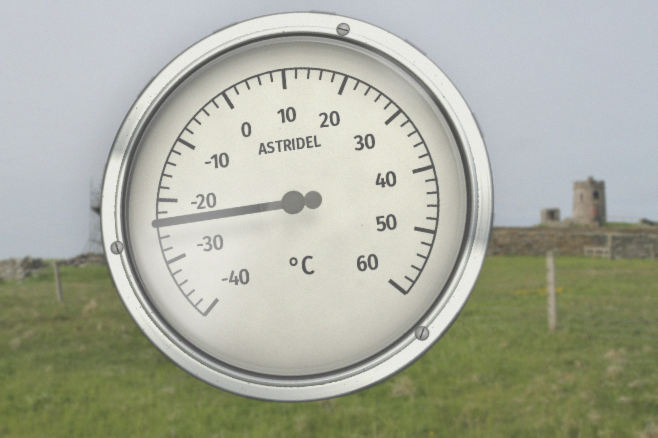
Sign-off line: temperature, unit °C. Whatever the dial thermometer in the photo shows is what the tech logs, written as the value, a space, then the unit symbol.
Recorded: -24 °C
